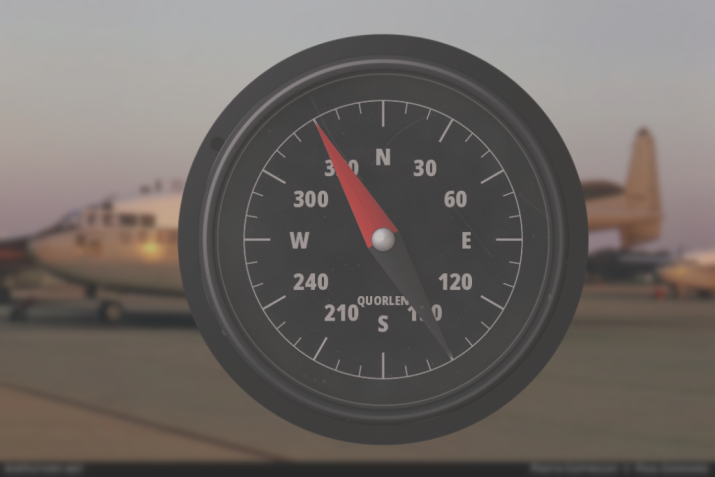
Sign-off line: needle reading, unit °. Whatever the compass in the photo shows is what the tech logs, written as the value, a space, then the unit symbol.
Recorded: 330 °
